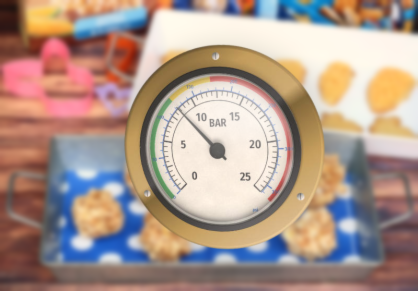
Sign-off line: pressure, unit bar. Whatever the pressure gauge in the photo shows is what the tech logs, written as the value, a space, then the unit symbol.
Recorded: 8.5 bar
